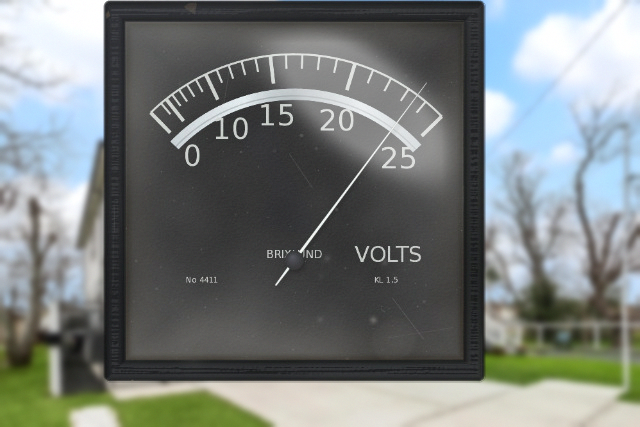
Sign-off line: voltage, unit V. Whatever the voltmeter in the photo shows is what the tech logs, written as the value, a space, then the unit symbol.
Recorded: 23.5 V
